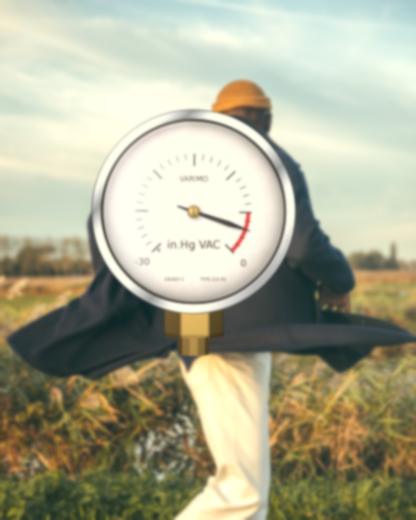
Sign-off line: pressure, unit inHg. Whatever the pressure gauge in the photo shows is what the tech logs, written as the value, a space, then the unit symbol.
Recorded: -3 inHg
